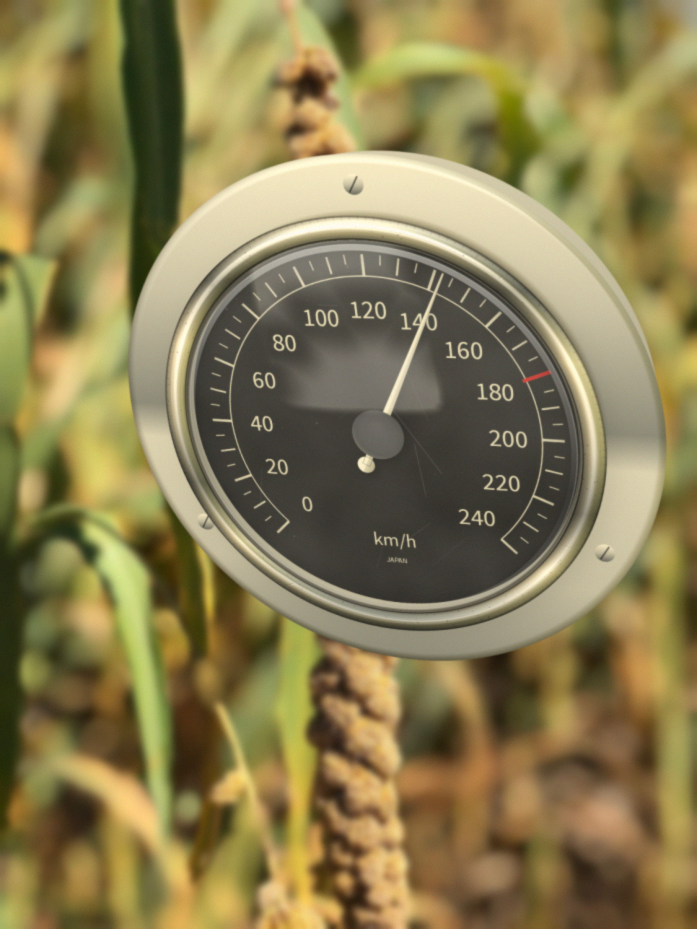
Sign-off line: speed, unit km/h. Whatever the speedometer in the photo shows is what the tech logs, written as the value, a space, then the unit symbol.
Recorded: 142.5 km/h
